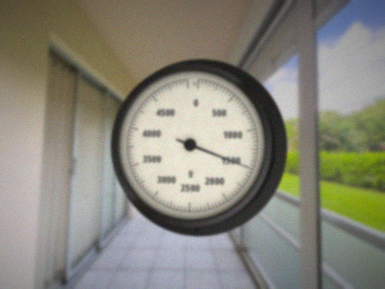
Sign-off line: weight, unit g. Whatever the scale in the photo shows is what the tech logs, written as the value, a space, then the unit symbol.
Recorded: 1500 g
